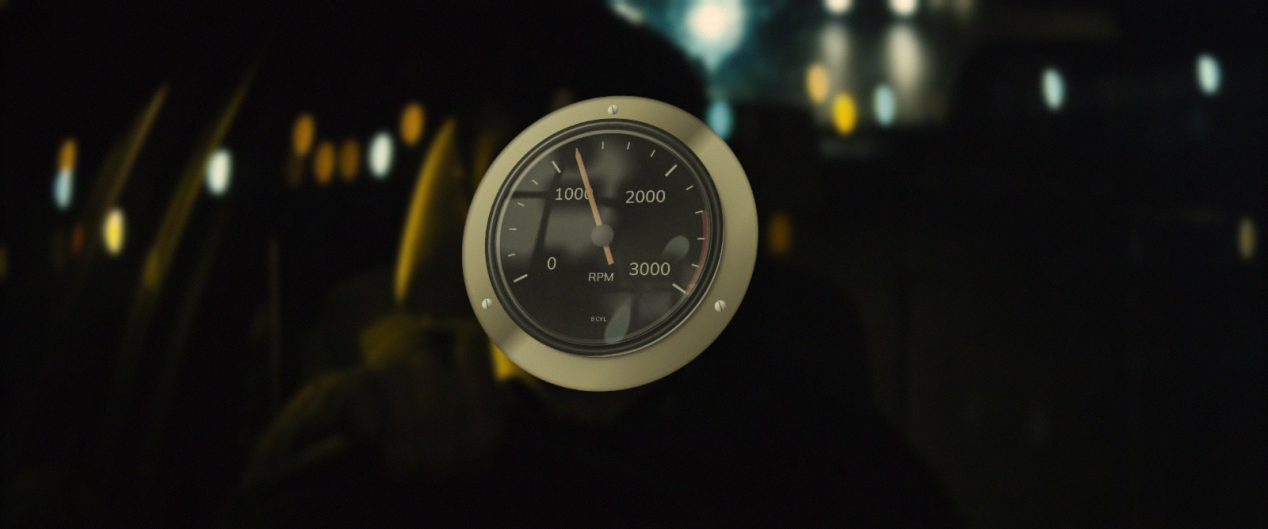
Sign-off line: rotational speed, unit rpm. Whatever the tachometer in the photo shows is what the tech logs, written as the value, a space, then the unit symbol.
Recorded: 1200 rpm
